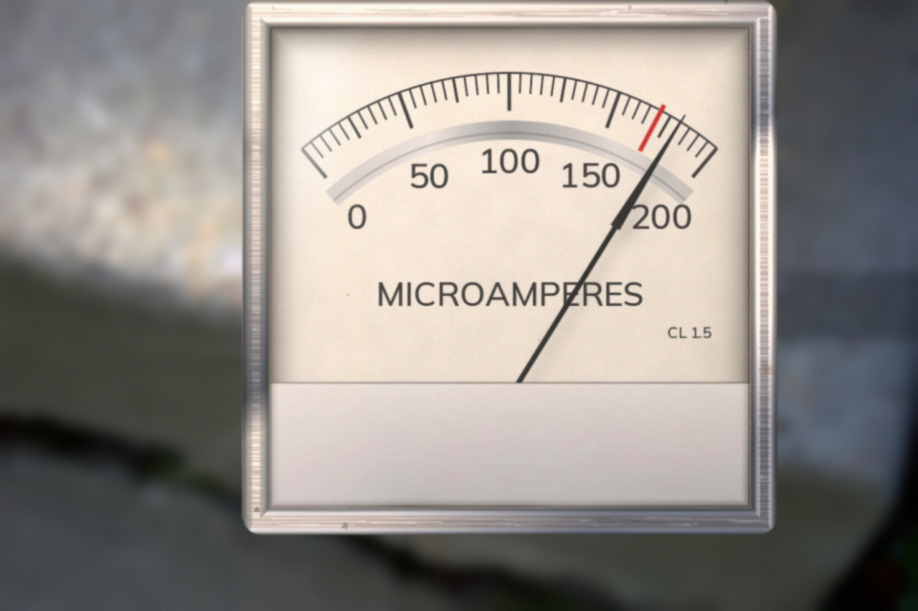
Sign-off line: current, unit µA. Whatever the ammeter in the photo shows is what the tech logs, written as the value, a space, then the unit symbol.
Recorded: 180 µA
